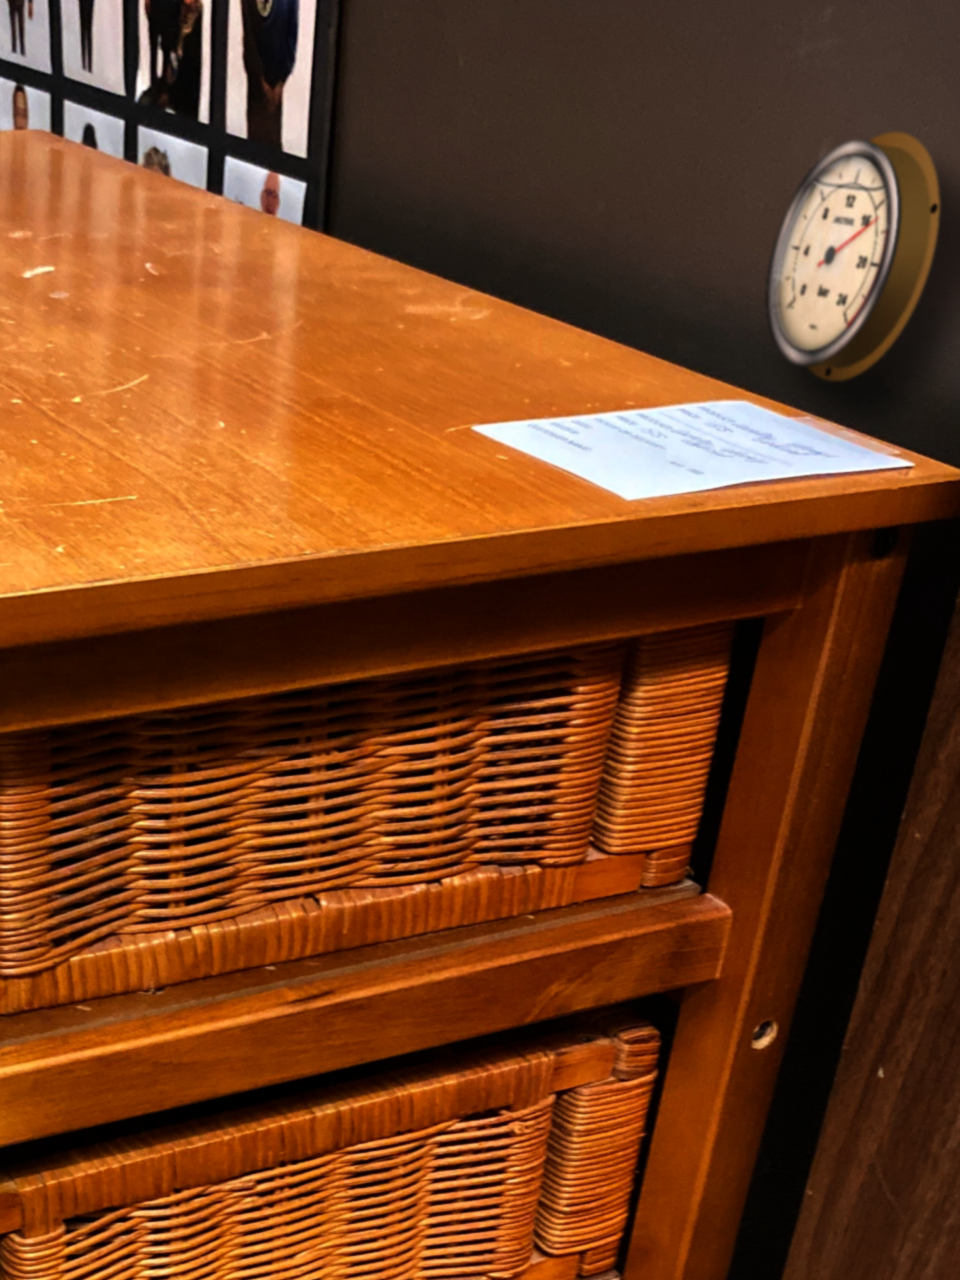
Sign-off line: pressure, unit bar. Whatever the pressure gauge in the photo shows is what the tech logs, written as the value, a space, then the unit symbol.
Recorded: 17 bar
